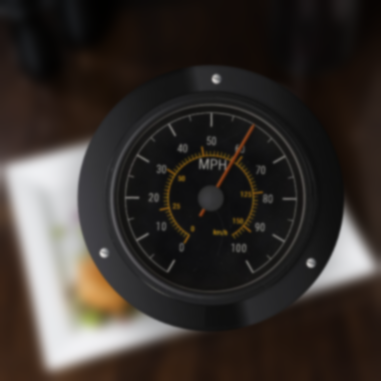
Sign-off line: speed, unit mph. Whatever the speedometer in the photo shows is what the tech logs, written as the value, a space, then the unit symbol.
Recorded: 60 mph
